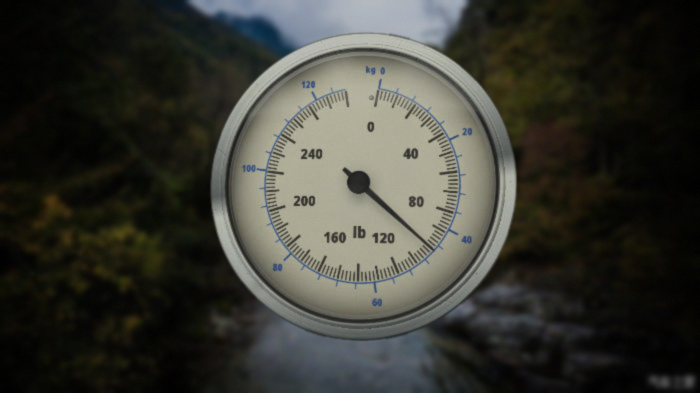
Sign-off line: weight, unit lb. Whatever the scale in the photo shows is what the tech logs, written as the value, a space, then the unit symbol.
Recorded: 100 lb
